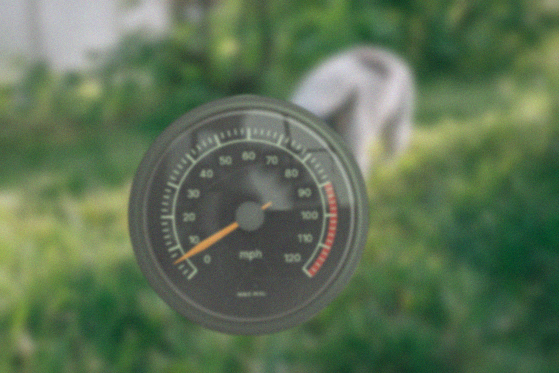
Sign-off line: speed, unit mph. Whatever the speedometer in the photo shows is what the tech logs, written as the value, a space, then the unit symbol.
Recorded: 6 mph
